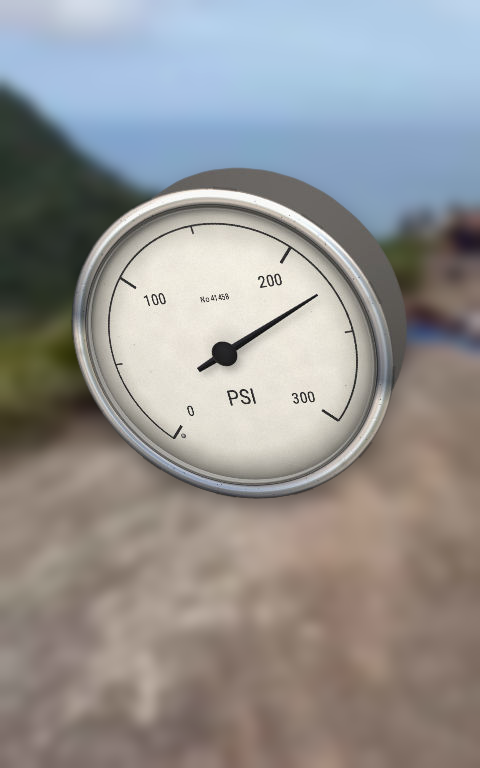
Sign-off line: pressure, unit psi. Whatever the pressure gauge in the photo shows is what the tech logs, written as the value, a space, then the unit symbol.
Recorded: 225 psi
